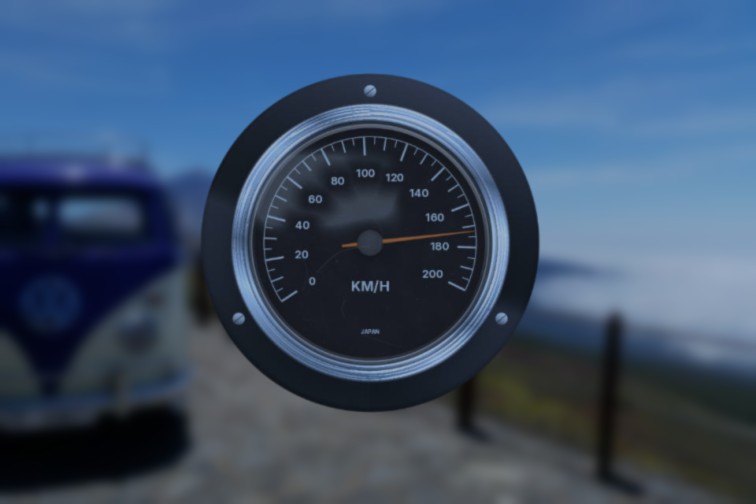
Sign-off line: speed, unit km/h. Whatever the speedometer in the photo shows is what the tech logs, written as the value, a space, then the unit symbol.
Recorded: 172.5 km/h
